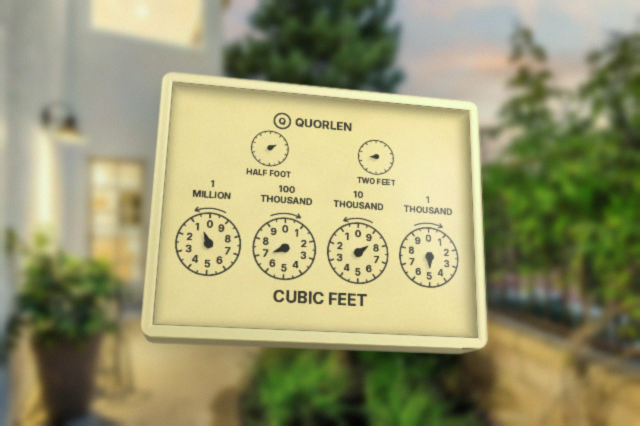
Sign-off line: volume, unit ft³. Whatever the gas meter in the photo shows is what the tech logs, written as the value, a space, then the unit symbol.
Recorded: 68500 ft³
